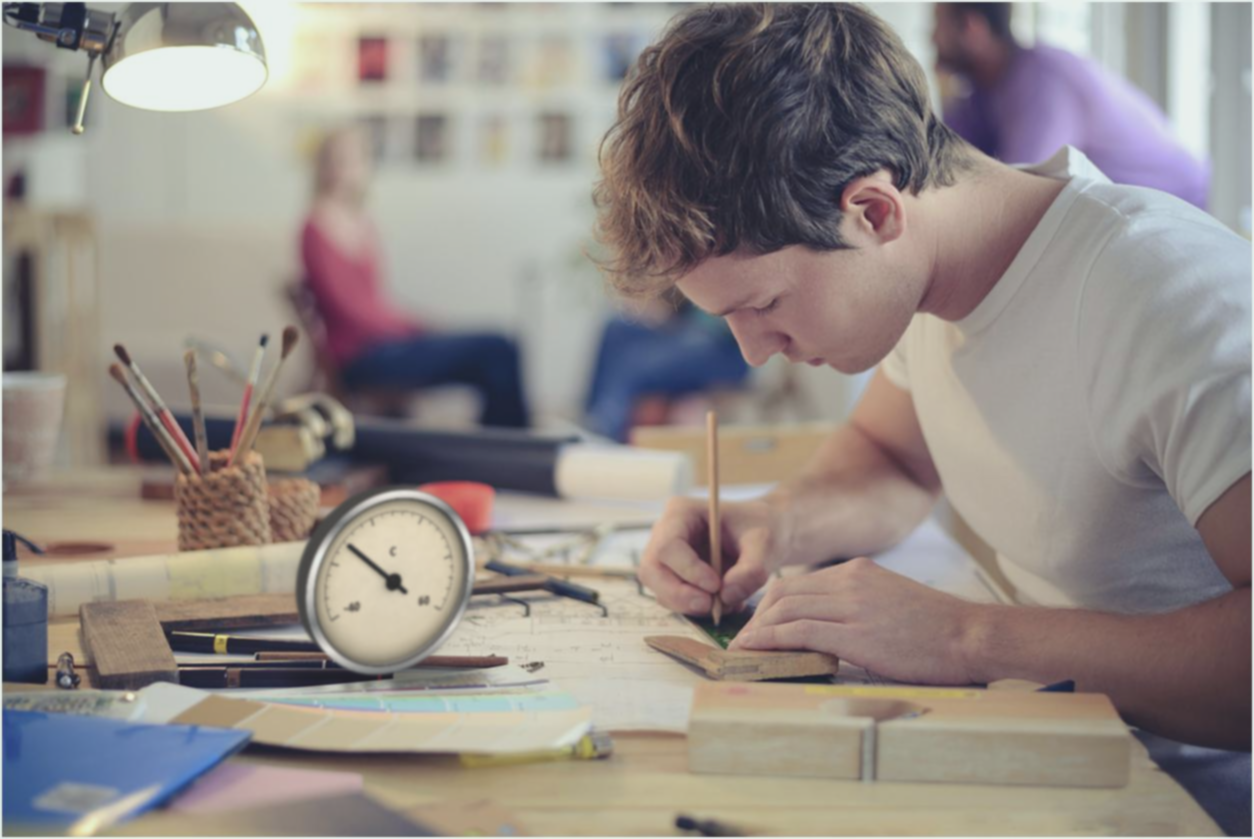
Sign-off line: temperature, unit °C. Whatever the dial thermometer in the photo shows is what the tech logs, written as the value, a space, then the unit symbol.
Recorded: -12 °C
